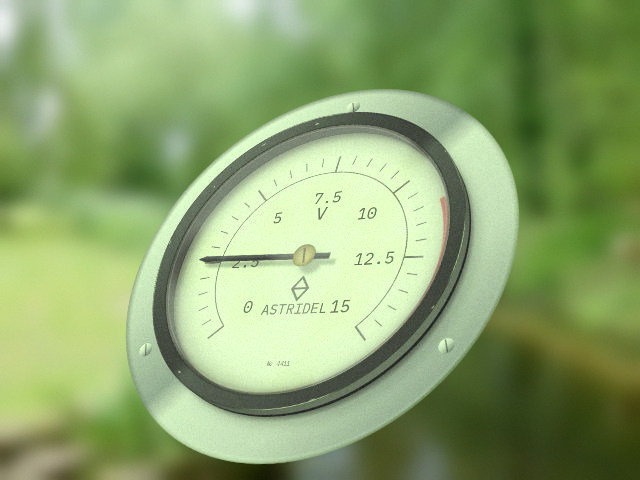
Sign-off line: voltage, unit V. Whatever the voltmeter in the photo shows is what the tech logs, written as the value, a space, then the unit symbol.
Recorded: 2.5 V
